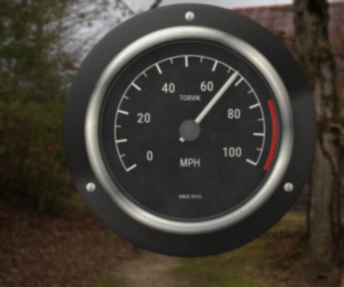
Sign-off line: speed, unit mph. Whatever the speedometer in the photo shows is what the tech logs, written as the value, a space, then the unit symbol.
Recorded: 67.5 mph
